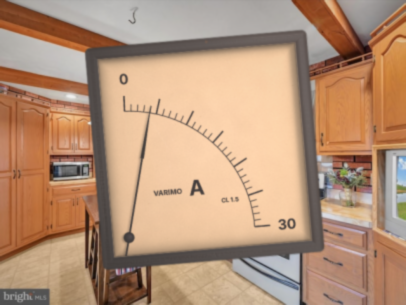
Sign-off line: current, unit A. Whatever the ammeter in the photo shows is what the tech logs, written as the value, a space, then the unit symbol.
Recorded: 4 A
